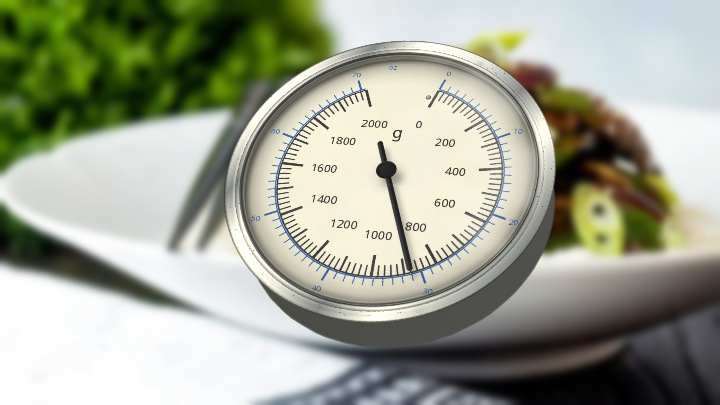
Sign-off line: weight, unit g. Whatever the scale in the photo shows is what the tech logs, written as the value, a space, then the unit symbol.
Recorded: 880 g
